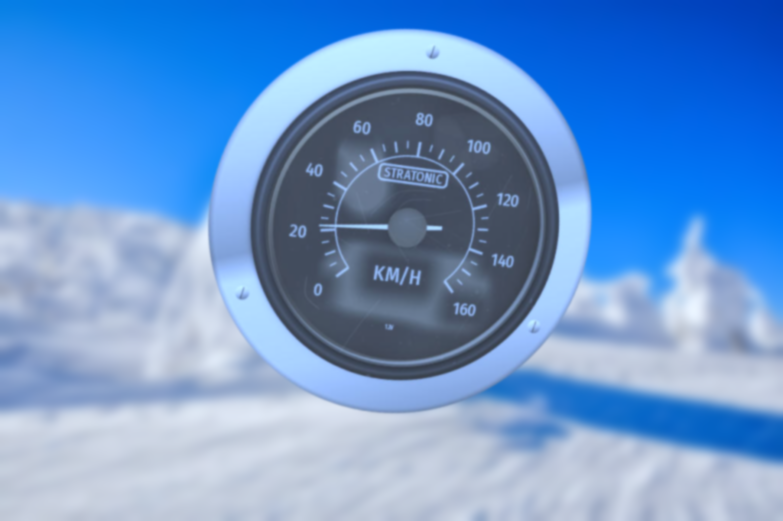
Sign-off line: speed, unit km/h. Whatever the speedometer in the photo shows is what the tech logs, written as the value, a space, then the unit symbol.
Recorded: 22.5 km/h
